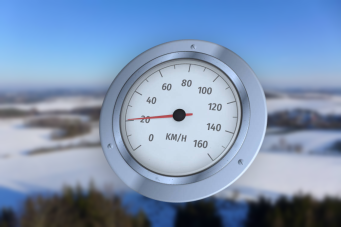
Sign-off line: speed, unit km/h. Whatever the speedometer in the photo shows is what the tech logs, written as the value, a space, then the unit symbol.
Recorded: 20 km/h
